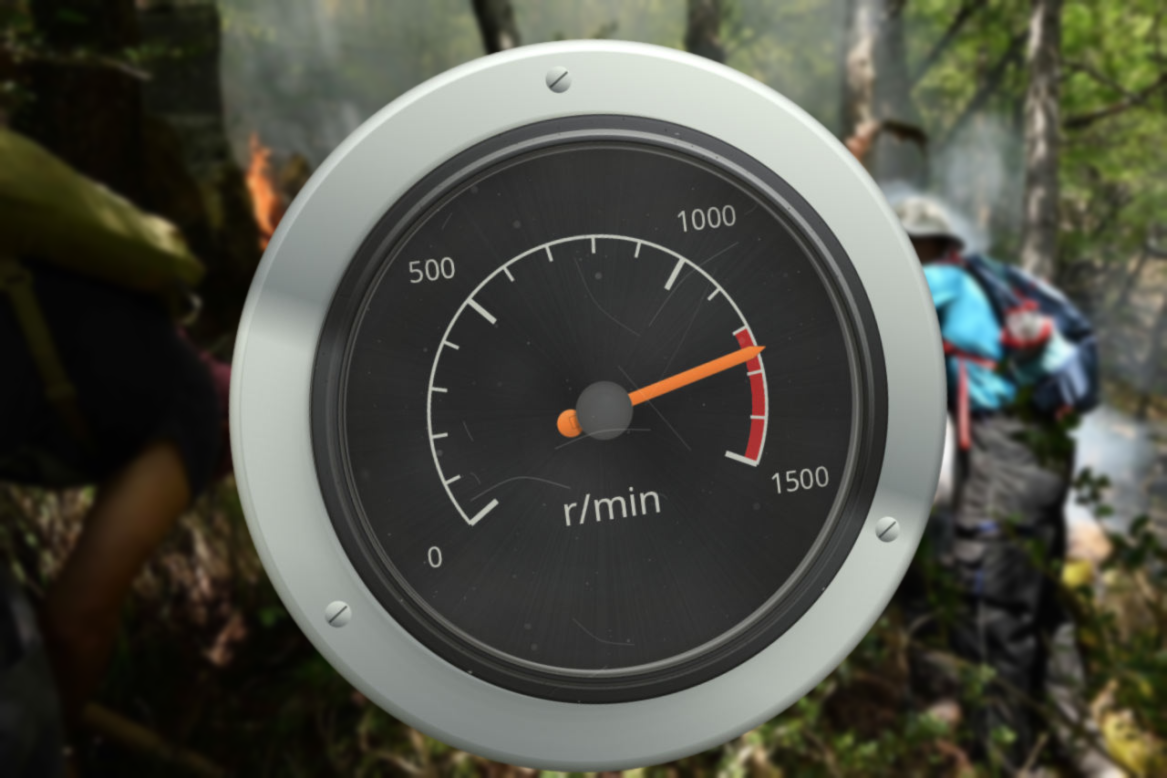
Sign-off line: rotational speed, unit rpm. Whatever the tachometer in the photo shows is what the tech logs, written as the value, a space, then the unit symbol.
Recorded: 1250 rpm
